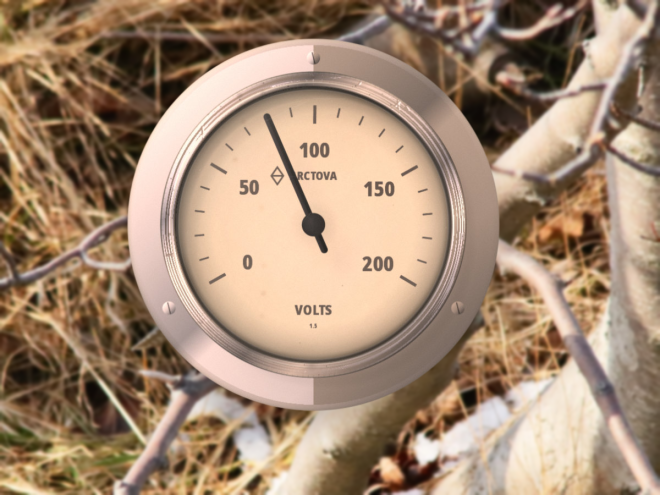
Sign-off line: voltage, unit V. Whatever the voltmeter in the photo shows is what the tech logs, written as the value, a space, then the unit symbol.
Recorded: 80 V
